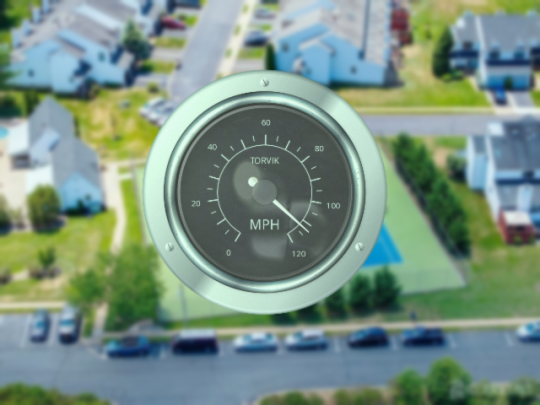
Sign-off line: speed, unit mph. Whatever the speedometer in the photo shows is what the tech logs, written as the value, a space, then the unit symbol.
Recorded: 112.5 mph
